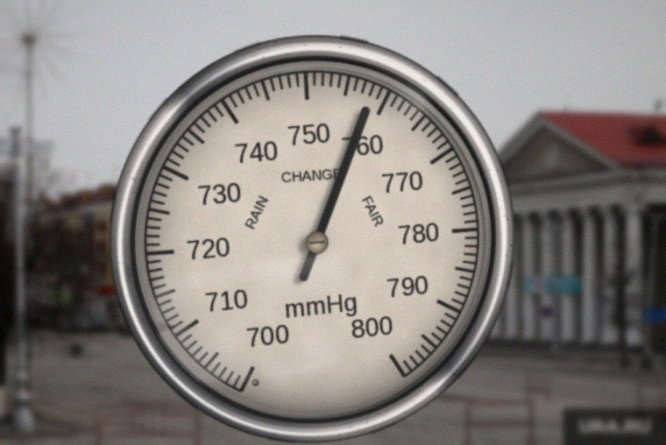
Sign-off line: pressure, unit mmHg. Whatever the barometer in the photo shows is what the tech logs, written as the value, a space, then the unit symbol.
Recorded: 758 mmHg
